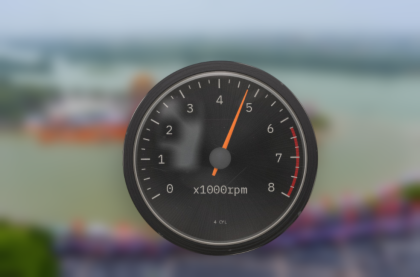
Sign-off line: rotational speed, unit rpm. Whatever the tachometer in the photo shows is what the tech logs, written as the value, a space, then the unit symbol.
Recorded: 4750 rpm
